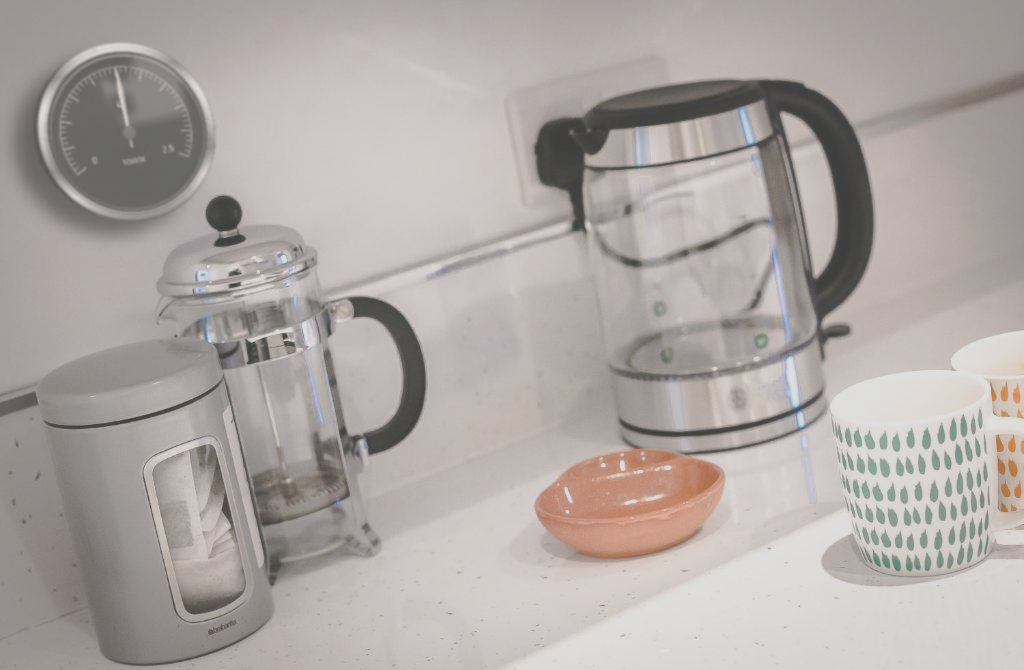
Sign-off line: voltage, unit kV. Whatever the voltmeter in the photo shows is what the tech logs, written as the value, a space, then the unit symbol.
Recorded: 1.25 kV
